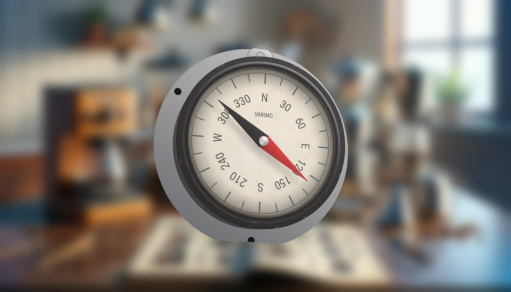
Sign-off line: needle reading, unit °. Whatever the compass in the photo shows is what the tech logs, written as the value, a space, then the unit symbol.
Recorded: 127.5 °
